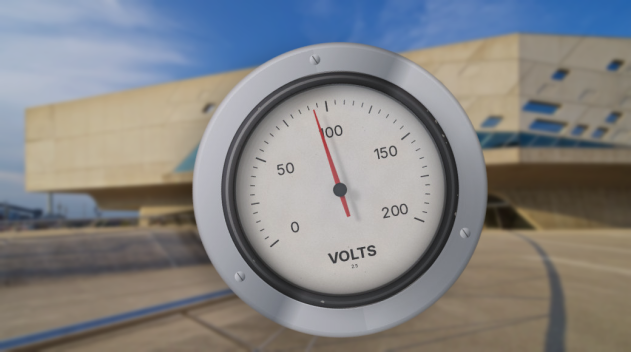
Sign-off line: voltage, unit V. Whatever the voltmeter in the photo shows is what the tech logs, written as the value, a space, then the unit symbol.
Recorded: 92.5 V
